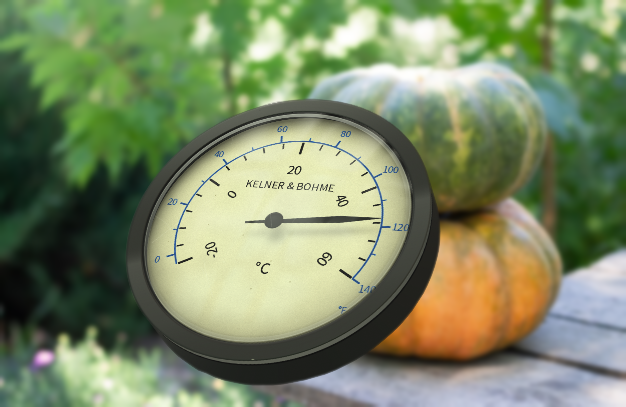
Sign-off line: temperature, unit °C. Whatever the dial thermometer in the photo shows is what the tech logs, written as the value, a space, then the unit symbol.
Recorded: 48 °C
